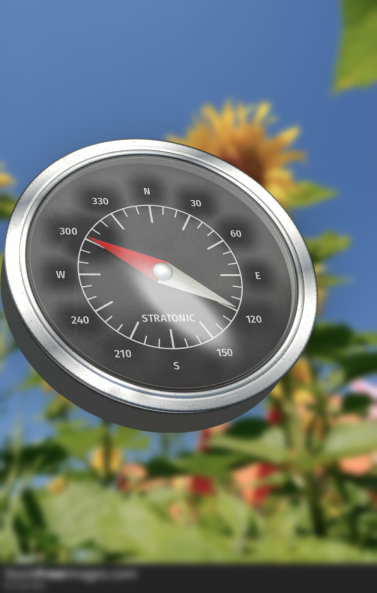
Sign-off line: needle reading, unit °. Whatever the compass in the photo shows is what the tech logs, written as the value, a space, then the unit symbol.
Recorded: 300 °
